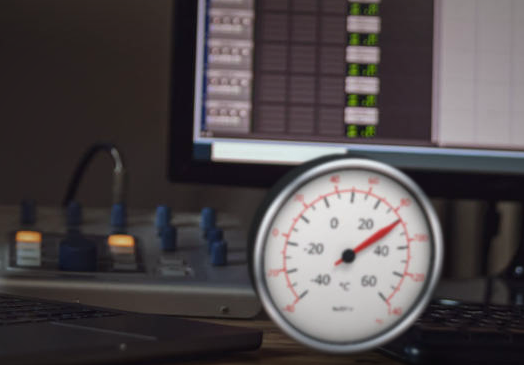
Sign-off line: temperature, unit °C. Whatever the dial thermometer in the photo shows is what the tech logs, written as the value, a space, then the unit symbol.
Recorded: 30 °C
